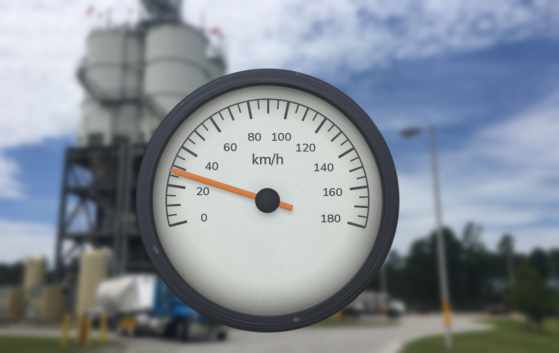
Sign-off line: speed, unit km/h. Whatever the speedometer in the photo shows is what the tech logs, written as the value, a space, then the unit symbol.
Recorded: 27.5 km/h
